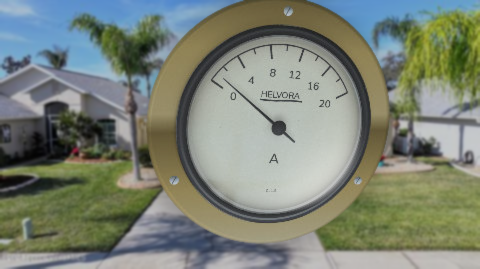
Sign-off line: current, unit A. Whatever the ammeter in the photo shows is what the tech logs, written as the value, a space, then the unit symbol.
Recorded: 1 A
